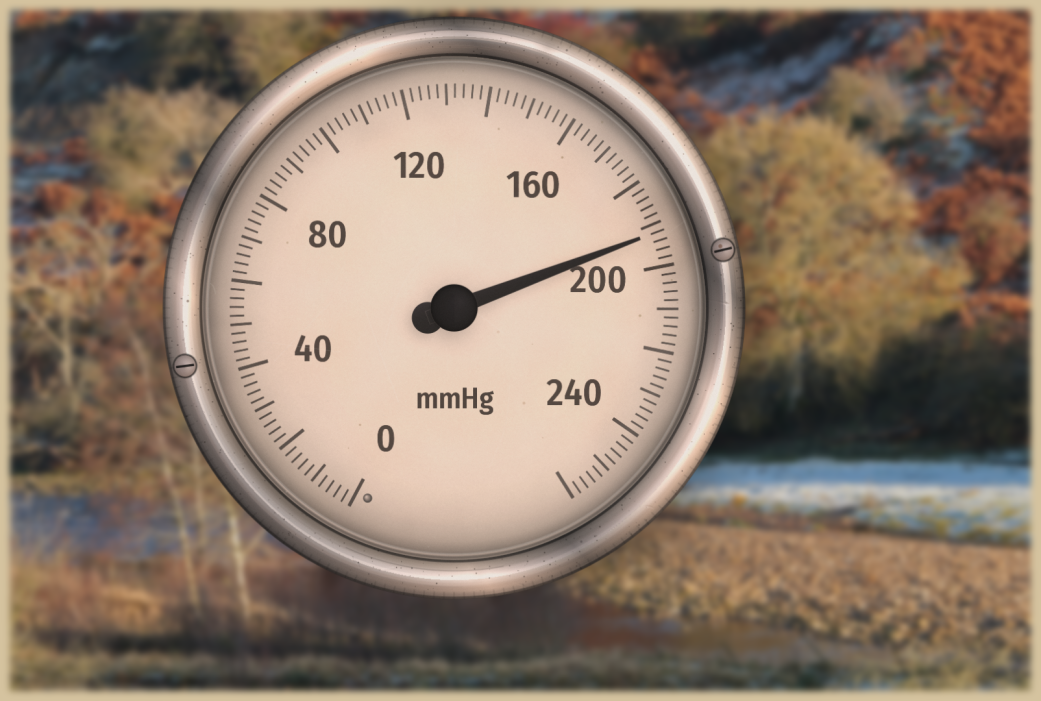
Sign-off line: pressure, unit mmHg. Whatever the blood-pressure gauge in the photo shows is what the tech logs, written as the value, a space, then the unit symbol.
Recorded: 192 mmHg
